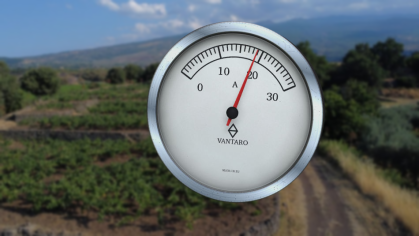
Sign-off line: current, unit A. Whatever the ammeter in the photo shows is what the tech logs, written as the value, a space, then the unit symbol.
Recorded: 19 A
